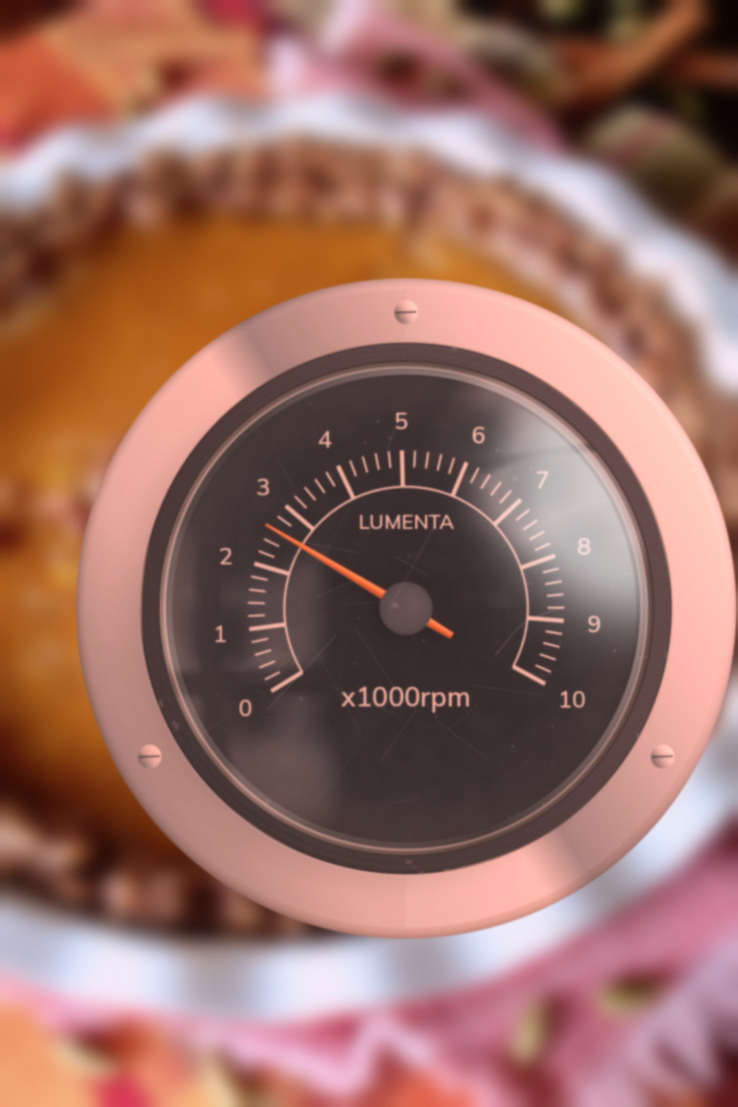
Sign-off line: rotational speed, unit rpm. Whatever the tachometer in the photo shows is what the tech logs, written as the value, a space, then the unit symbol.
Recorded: 2600 rpm
